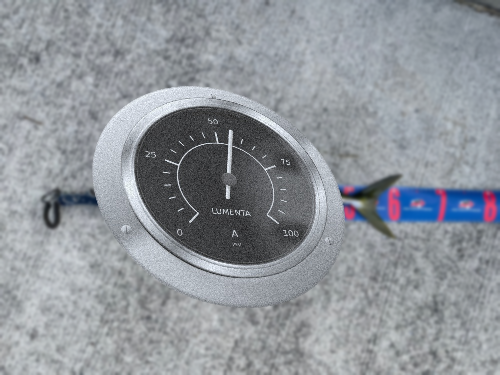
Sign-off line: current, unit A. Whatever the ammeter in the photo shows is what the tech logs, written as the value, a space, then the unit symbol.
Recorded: 55 A
